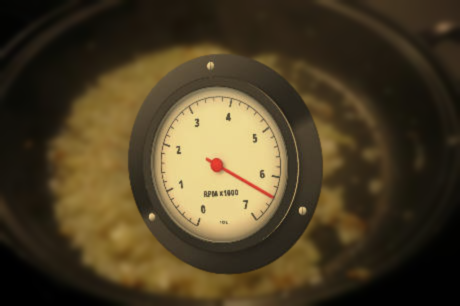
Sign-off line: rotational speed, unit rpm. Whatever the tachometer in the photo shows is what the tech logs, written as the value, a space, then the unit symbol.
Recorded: 6400 rpm
